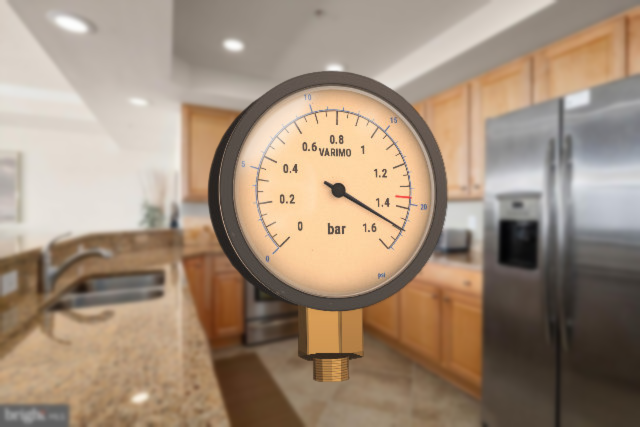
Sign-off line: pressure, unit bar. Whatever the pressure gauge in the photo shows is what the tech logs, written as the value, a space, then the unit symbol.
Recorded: 1.5 bar
